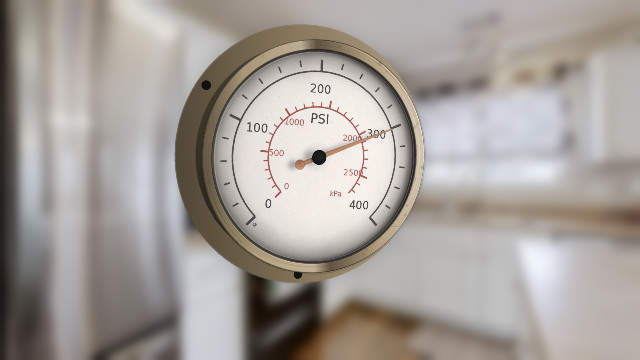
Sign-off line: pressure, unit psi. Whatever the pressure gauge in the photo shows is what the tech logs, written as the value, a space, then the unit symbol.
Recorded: 300 psi
